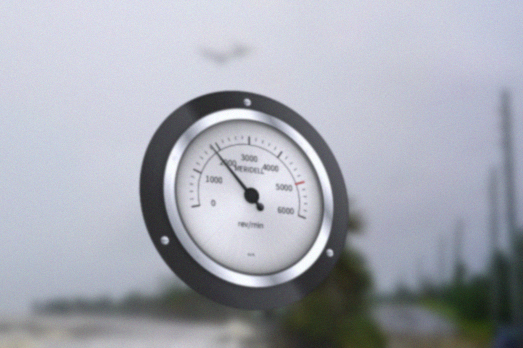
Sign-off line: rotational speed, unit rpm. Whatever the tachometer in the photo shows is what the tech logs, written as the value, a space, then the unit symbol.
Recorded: 1800 rpm
